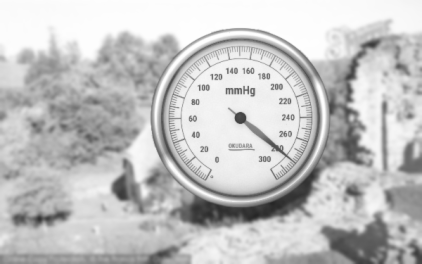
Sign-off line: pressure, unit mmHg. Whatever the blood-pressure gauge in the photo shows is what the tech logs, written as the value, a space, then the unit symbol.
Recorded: 280 mmHg
